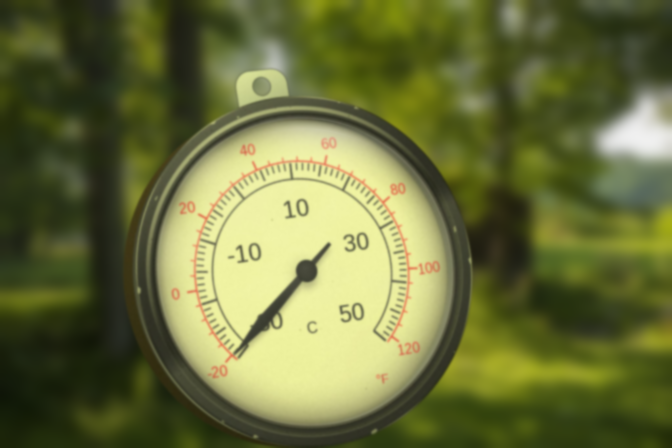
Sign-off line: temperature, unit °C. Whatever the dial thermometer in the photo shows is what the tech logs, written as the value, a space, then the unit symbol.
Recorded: -29 °C
